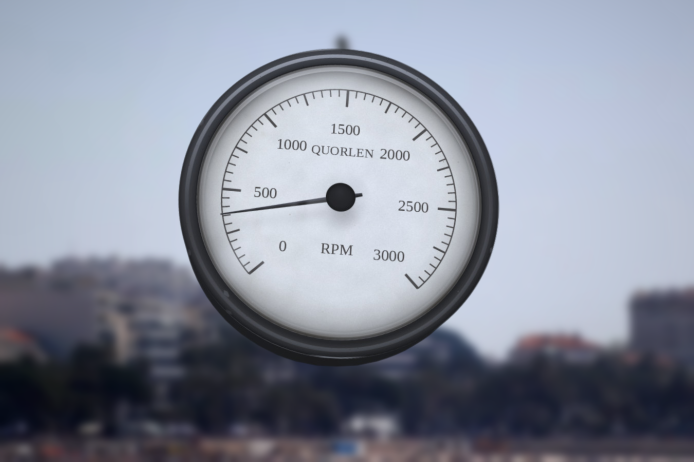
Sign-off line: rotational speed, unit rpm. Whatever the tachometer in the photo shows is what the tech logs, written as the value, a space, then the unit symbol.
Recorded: 350 rpm
